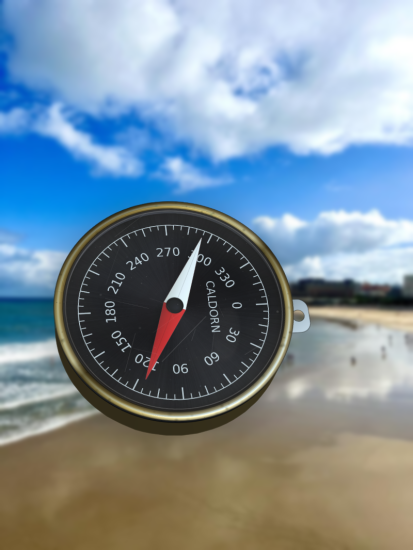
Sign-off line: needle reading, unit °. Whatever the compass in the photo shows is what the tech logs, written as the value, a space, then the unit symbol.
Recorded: 115 °
